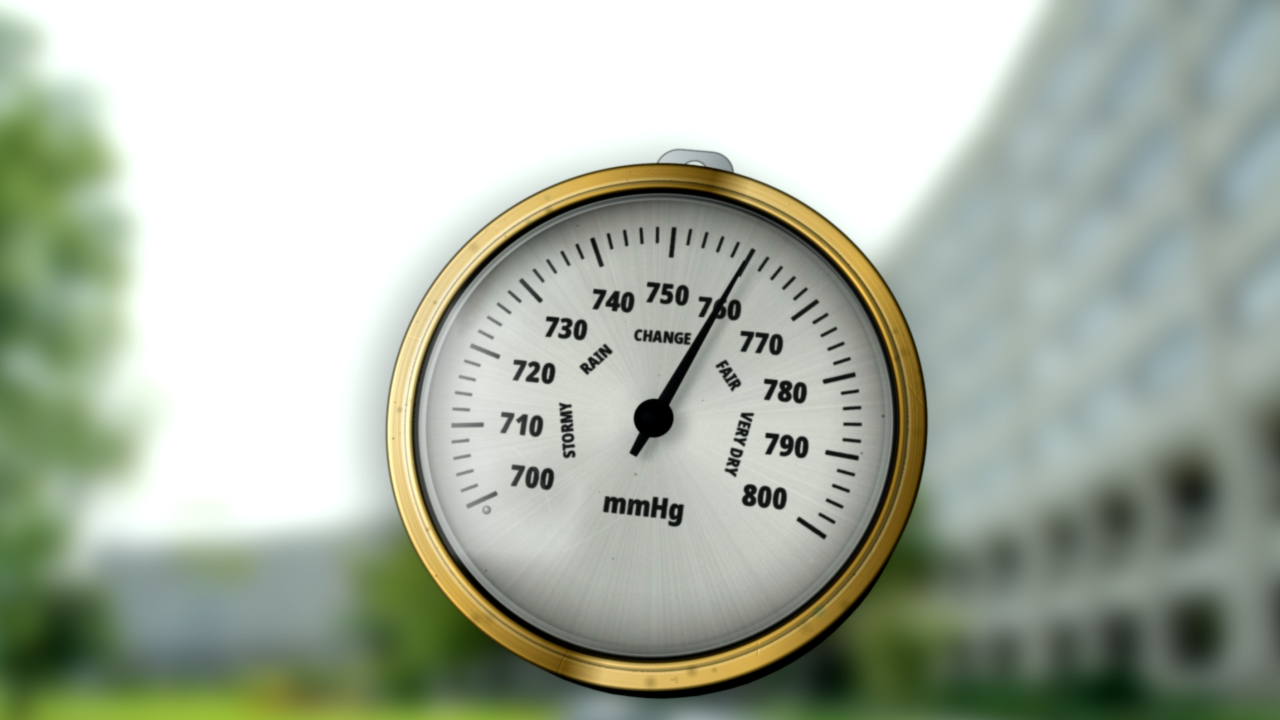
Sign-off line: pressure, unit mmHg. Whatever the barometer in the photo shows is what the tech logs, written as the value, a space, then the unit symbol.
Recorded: 760 mmHg
